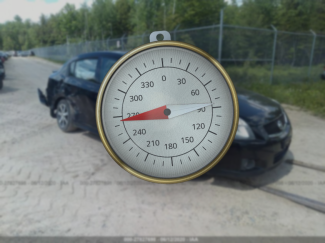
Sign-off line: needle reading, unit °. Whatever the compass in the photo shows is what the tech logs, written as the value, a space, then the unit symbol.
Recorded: 265 °
